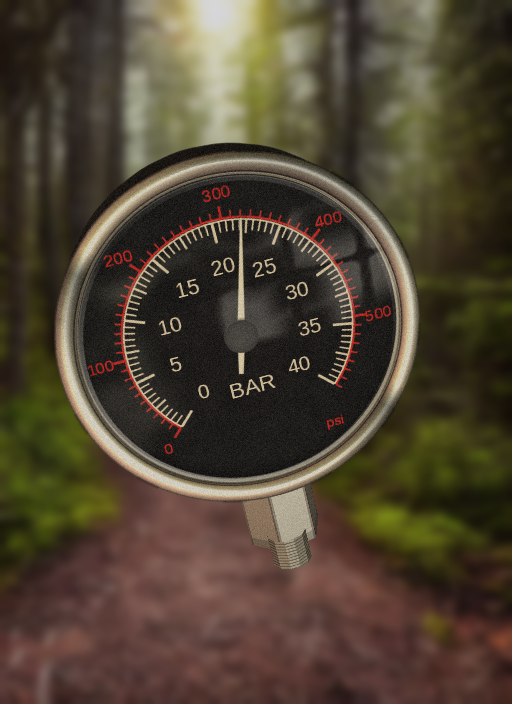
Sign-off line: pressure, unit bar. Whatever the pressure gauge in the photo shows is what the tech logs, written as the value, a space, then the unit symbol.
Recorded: 22 bar
